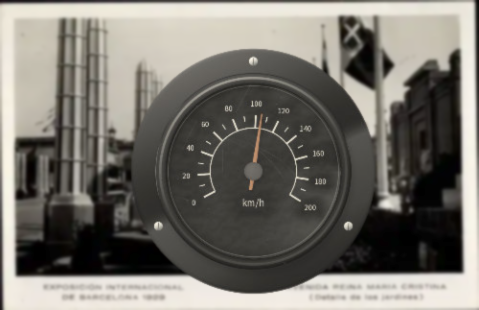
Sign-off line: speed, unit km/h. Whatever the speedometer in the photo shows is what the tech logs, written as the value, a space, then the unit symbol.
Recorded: 105 km/h
